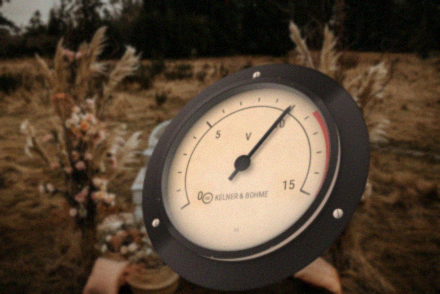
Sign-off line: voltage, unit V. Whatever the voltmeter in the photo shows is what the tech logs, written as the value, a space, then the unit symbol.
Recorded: 10 V
